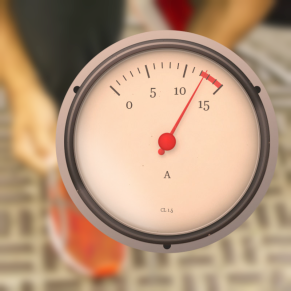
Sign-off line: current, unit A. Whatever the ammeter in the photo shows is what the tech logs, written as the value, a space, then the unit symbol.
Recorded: 12.5 A
